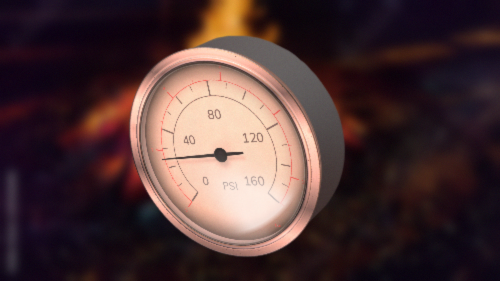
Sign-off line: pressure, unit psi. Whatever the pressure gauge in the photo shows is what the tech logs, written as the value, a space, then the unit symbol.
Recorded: 25 psi
